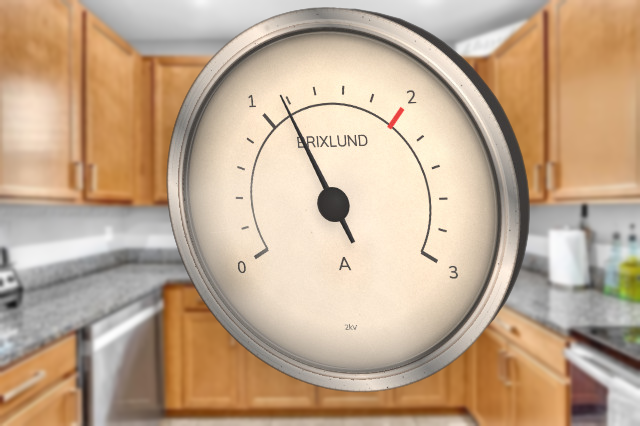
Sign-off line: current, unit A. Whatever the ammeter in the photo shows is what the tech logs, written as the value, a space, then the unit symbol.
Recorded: 1.2 A
